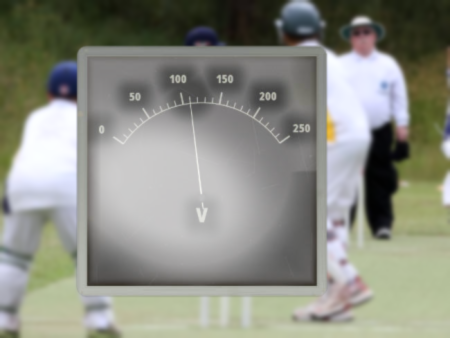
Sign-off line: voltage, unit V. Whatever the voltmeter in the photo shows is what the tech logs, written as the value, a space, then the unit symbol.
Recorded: 110 V
